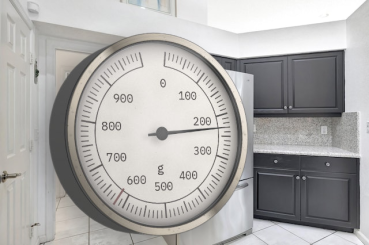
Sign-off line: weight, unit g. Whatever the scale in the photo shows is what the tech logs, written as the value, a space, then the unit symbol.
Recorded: 230 g
